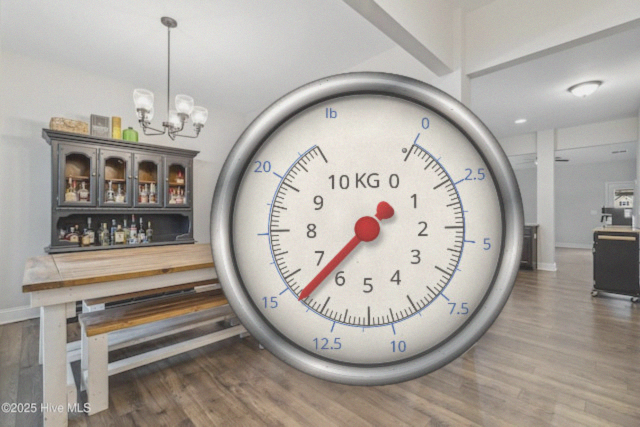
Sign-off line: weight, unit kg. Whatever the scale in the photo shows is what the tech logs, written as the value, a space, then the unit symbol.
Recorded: 6.5 kg
